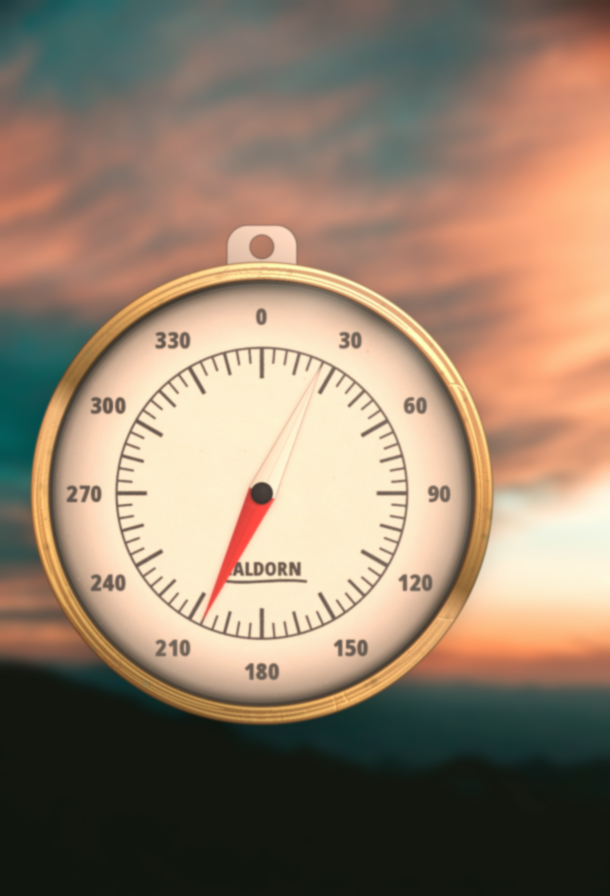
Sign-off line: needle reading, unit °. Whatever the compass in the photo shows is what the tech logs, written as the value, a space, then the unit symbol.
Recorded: 205 °
